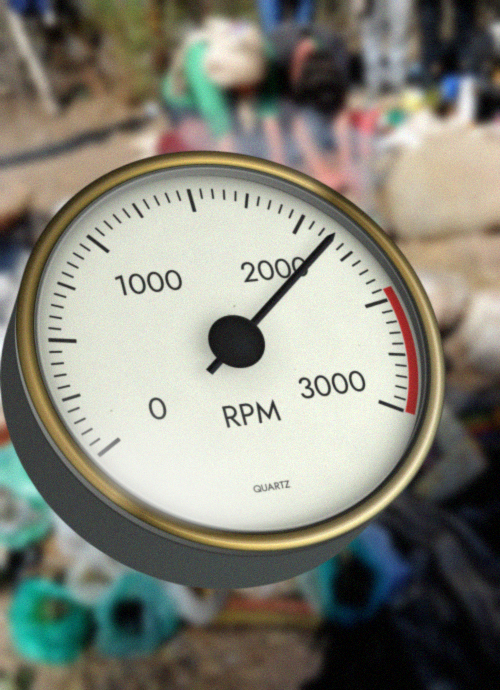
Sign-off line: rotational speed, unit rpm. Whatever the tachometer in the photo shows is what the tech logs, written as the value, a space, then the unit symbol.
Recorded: 2150 rpm
